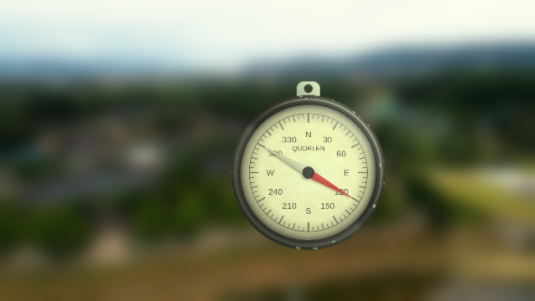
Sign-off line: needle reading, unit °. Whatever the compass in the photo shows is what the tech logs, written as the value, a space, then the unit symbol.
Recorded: 120 °
